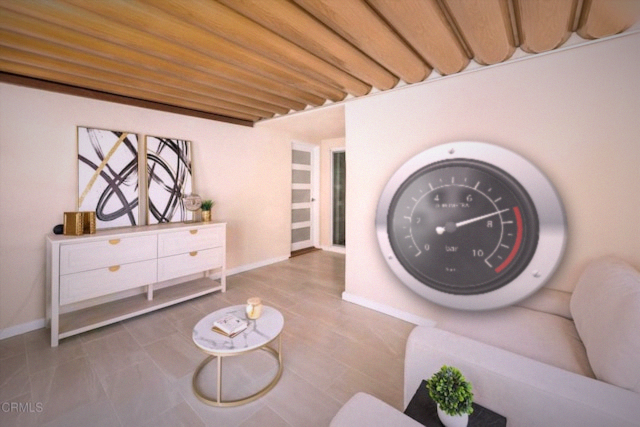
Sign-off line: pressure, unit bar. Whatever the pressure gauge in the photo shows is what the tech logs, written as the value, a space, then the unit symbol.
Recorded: 7.5 bar
